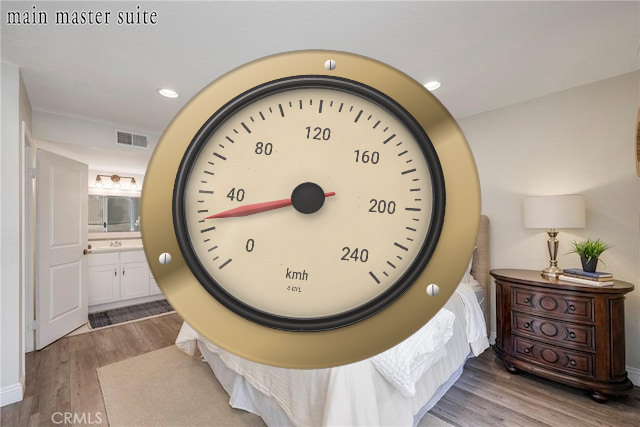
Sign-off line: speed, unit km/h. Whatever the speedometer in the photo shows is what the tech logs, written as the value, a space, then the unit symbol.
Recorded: 25 km/h
